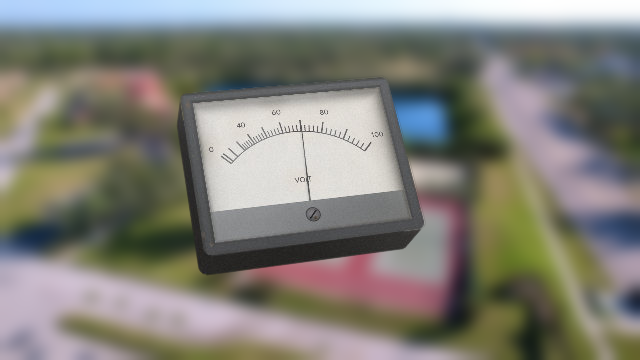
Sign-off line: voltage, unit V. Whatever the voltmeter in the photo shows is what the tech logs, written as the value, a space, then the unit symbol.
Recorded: 70 V
